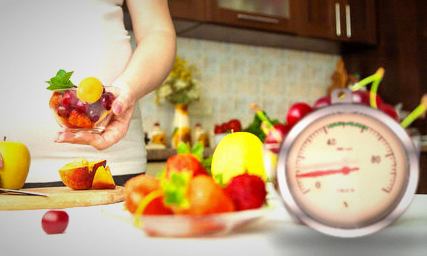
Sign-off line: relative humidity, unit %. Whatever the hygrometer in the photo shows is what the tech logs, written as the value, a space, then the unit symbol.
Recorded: 10 %
